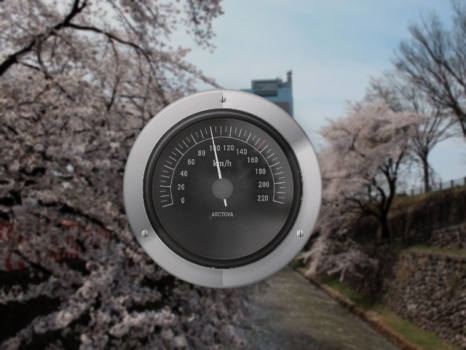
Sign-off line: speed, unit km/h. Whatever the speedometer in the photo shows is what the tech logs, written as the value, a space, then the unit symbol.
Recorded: 100 km/h
